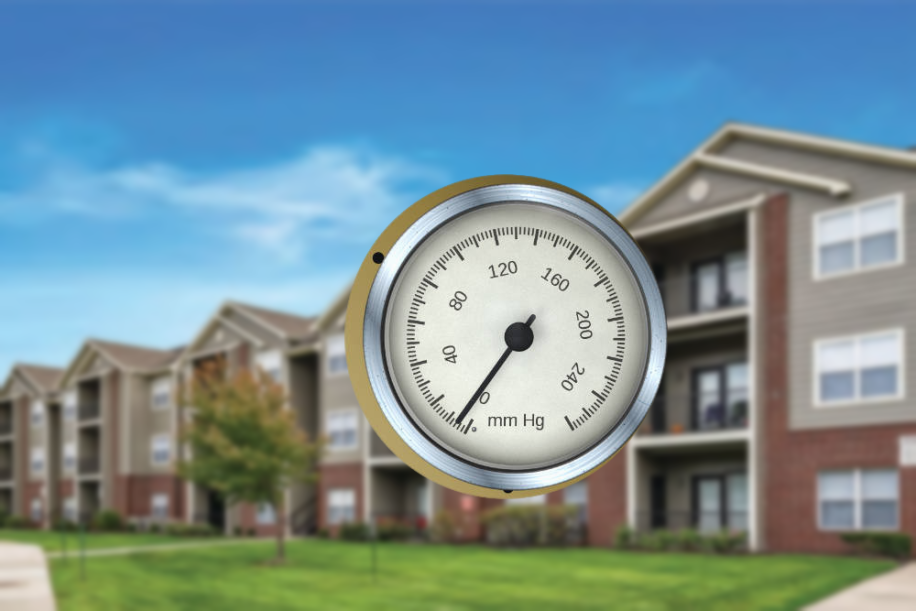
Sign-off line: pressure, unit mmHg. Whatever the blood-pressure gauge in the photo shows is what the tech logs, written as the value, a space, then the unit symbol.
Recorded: 6 mmHg
